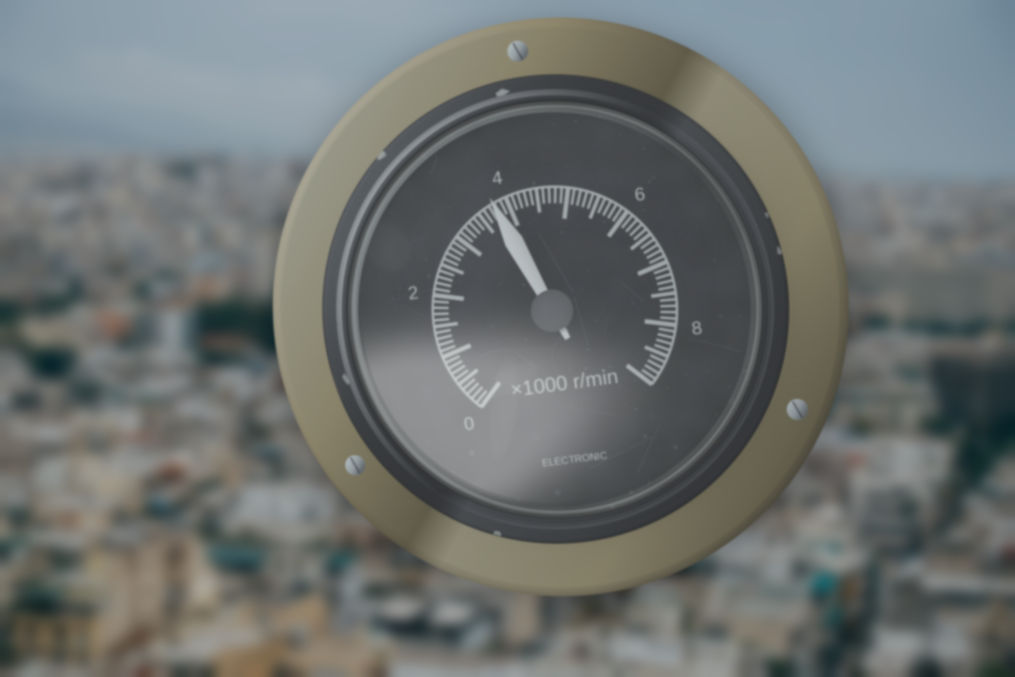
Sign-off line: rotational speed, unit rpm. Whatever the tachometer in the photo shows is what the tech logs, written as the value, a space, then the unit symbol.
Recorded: 3800 rpm
